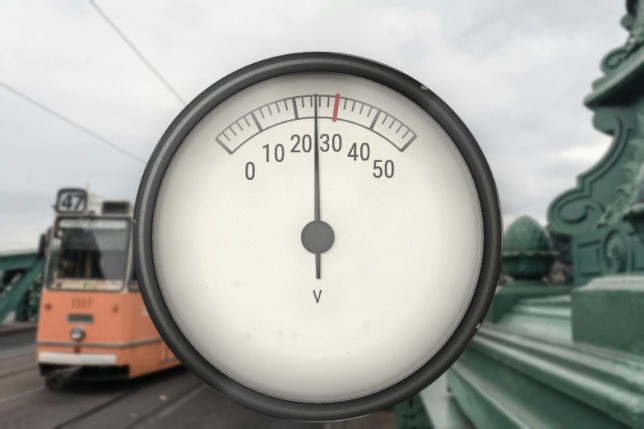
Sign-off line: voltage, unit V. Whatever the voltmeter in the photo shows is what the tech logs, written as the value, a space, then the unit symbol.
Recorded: 25 V
